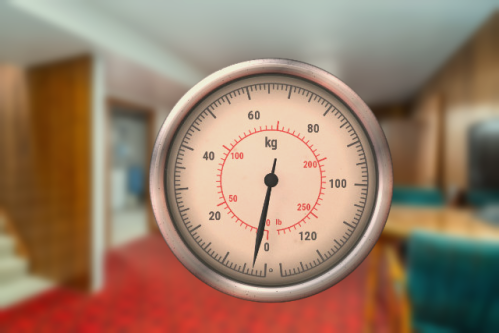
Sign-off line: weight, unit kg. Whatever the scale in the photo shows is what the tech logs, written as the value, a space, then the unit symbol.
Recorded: 3 kg
